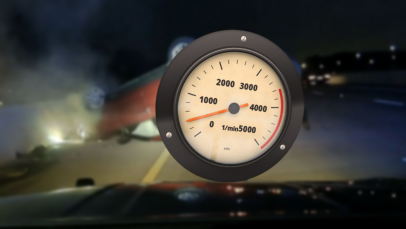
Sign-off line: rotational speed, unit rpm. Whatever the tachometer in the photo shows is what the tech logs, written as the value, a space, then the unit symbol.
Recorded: 400 rpm
